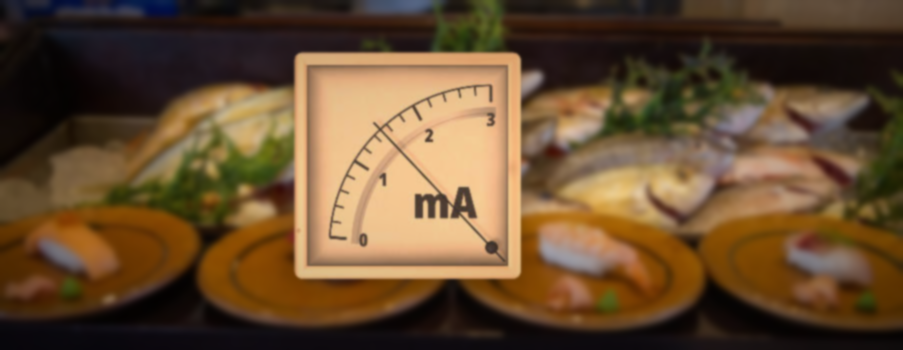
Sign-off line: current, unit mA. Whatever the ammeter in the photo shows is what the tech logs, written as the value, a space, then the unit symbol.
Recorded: 1.5 mA
